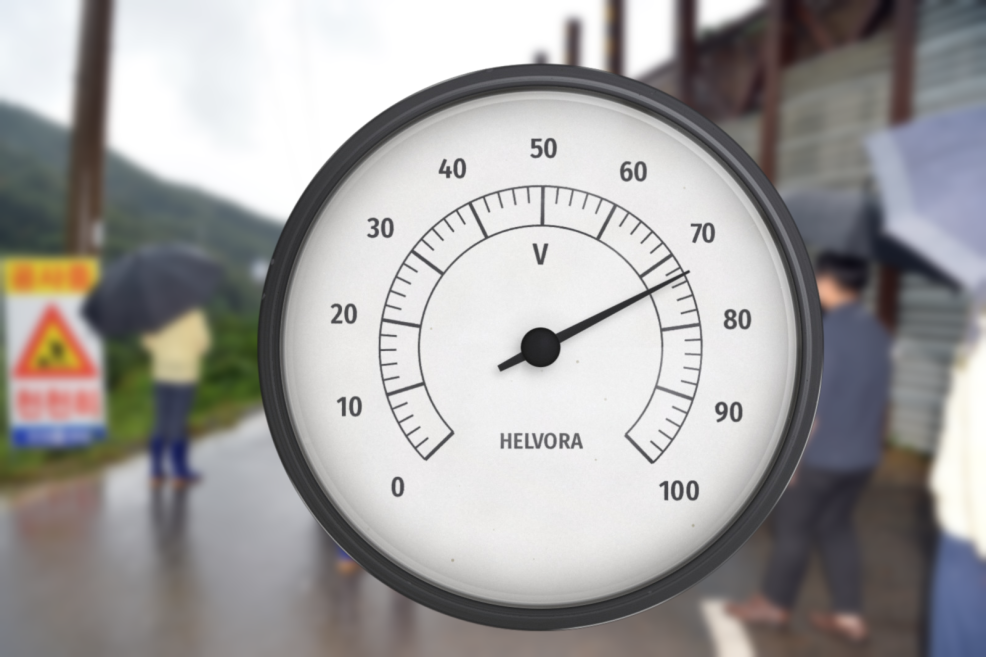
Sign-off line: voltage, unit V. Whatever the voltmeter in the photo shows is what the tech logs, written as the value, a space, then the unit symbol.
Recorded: 73 V
